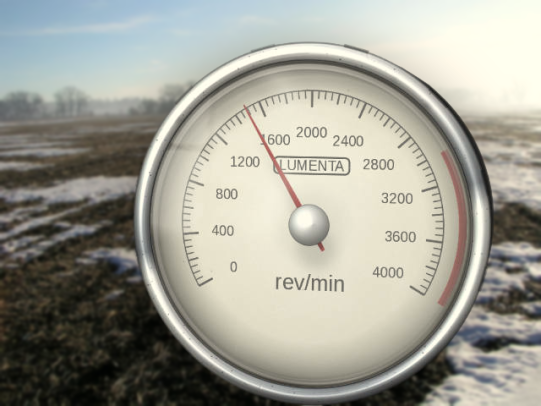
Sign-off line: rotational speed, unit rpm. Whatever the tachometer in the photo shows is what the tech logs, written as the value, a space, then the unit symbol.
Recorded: 1500 rpm
